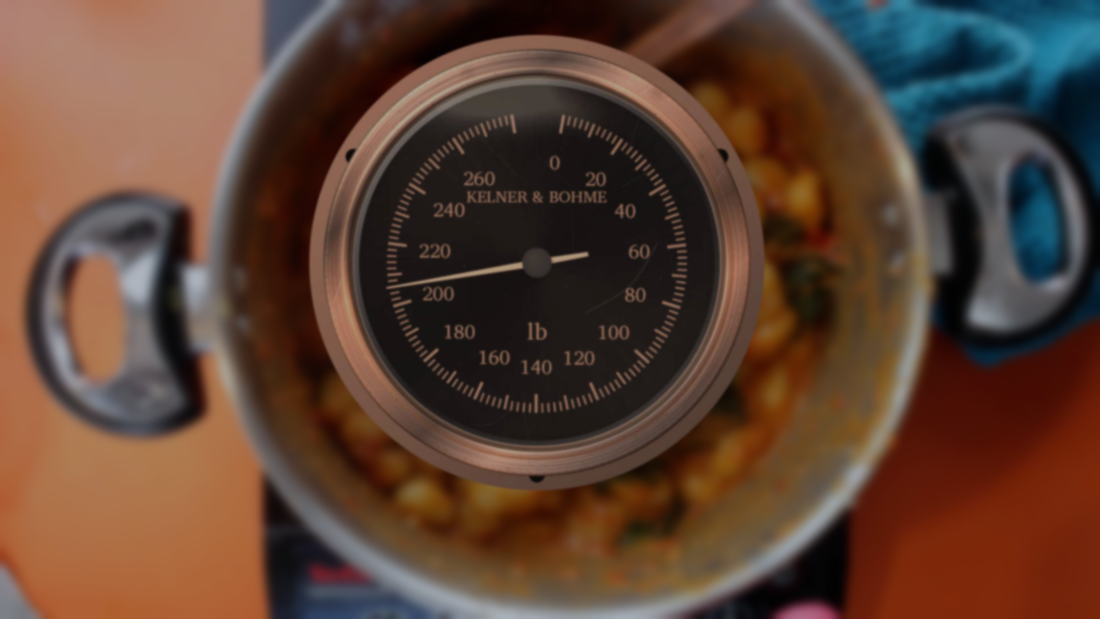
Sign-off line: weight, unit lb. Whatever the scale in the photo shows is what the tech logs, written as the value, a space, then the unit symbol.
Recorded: 206 lb
